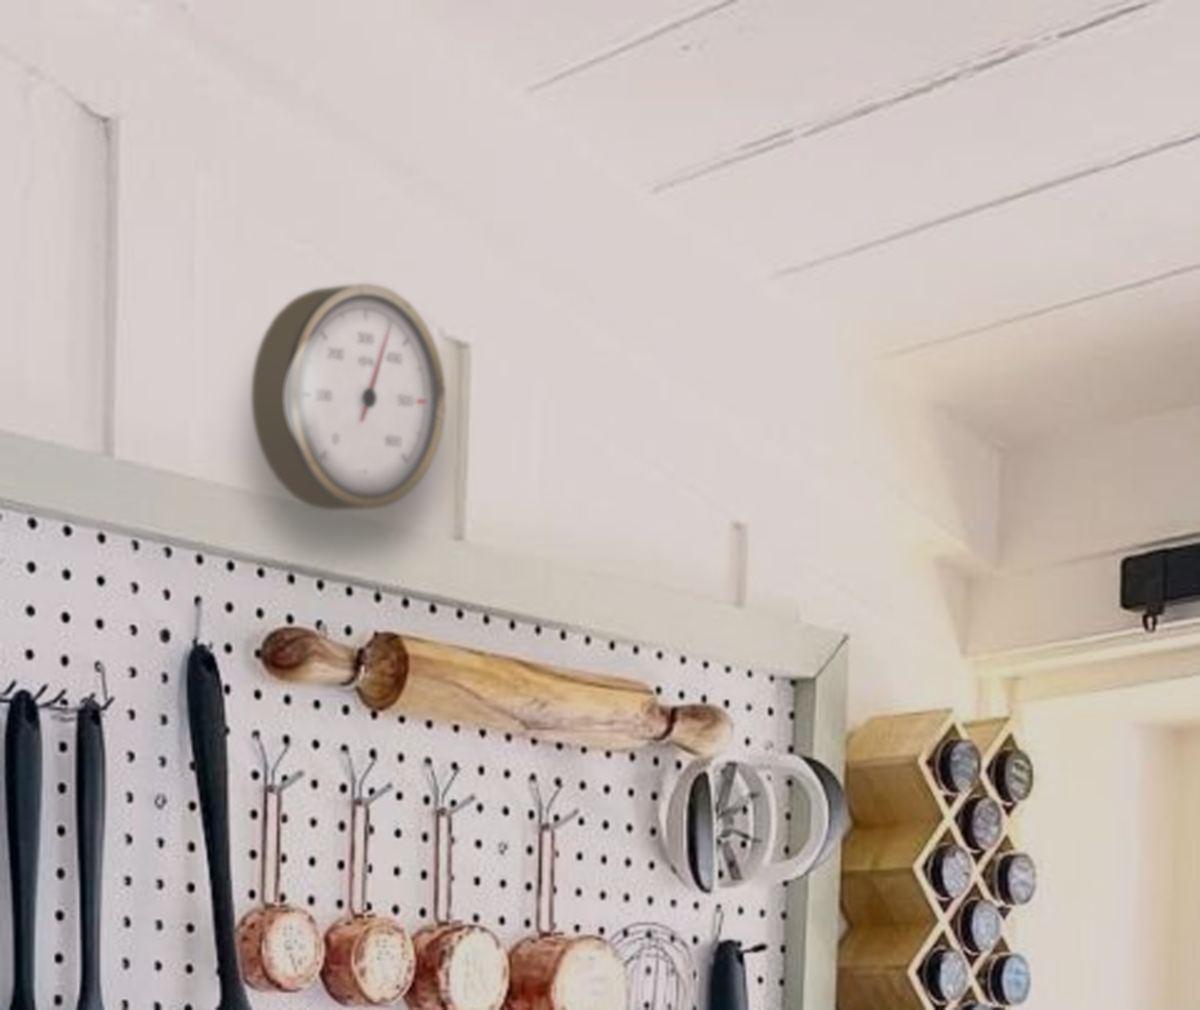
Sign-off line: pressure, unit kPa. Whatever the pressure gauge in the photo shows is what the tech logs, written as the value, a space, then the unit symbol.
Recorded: 350 kPa
